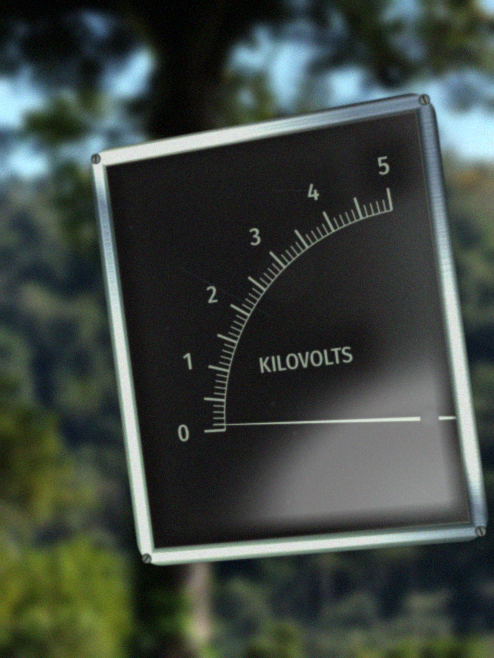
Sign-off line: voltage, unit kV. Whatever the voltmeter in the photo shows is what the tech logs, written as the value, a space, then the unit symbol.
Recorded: 0.1 kV
